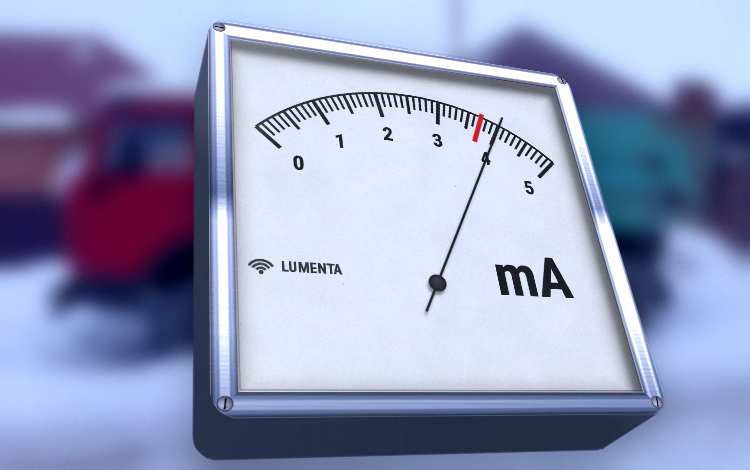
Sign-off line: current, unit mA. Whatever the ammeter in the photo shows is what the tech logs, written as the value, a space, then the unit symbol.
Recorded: 4 mA
